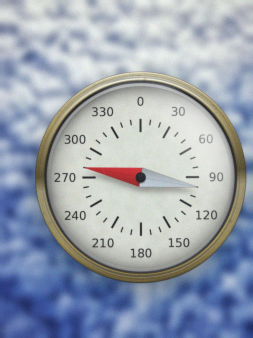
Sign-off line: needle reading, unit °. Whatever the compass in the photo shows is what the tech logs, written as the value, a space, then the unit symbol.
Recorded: 280 °
